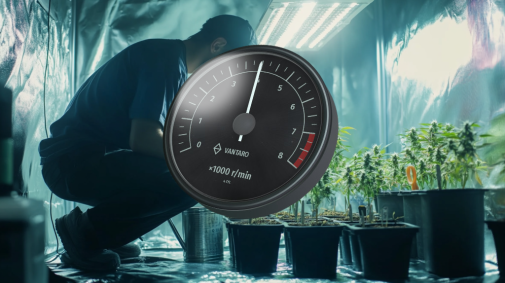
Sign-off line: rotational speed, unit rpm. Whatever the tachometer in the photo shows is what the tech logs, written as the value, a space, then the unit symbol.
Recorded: 4000 rpm
